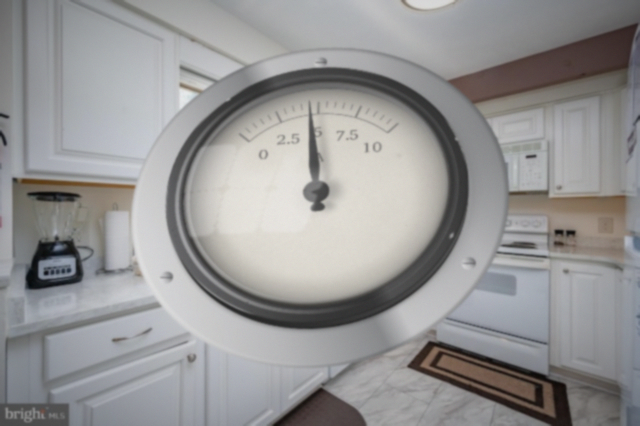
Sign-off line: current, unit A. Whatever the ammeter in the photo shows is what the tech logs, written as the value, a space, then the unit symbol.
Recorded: 4.5 A
